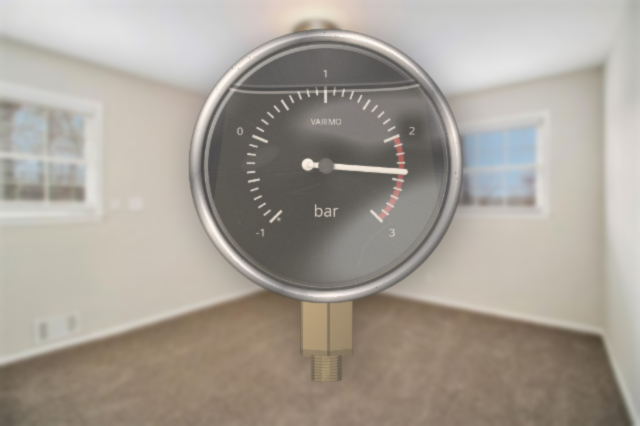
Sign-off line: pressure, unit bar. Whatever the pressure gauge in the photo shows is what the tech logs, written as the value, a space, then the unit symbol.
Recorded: 2.4 bar
